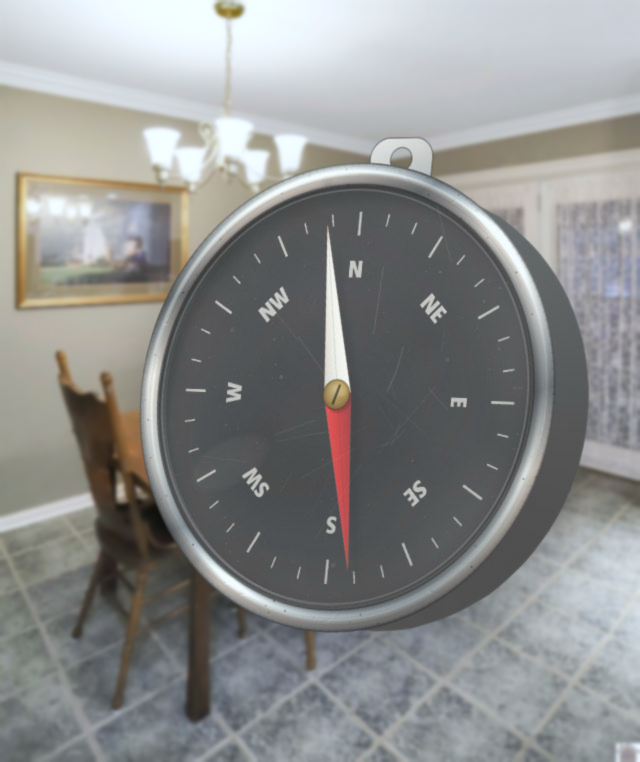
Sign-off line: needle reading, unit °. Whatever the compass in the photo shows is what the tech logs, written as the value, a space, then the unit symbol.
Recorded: 170 °
